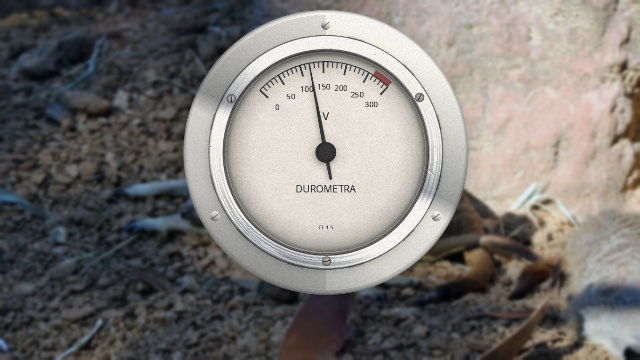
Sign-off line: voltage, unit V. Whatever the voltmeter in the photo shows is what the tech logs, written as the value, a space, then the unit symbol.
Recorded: 120 V
